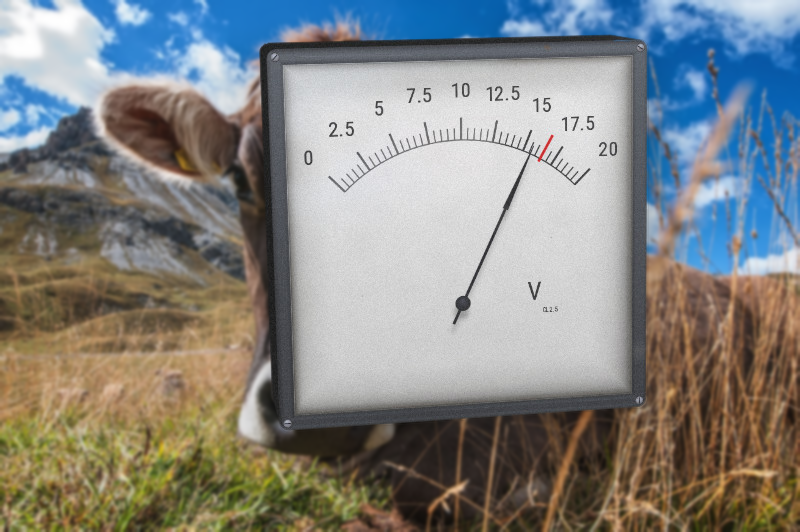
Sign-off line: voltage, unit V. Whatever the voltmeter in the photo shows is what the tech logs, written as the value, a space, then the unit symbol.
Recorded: 15.5 V
